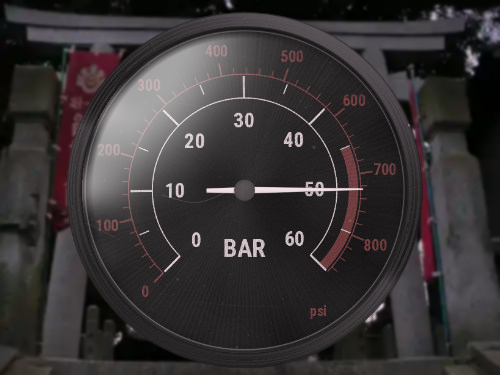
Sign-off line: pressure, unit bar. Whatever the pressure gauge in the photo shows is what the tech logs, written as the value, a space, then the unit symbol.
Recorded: 50 bar
